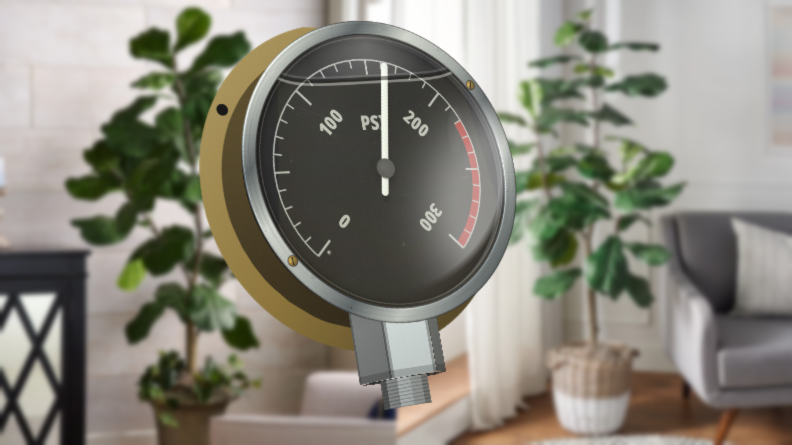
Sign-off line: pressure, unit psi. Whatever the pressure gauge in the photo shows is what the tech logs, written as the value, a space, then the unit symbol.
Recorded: 160 psi
